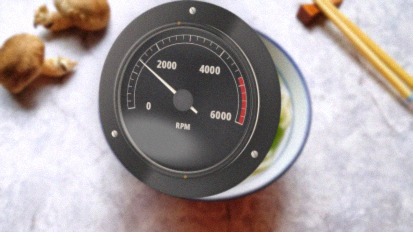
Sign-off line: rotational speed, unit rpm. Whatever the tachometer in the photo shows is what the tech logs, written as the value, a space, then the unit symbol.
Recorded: 1400 rpm
